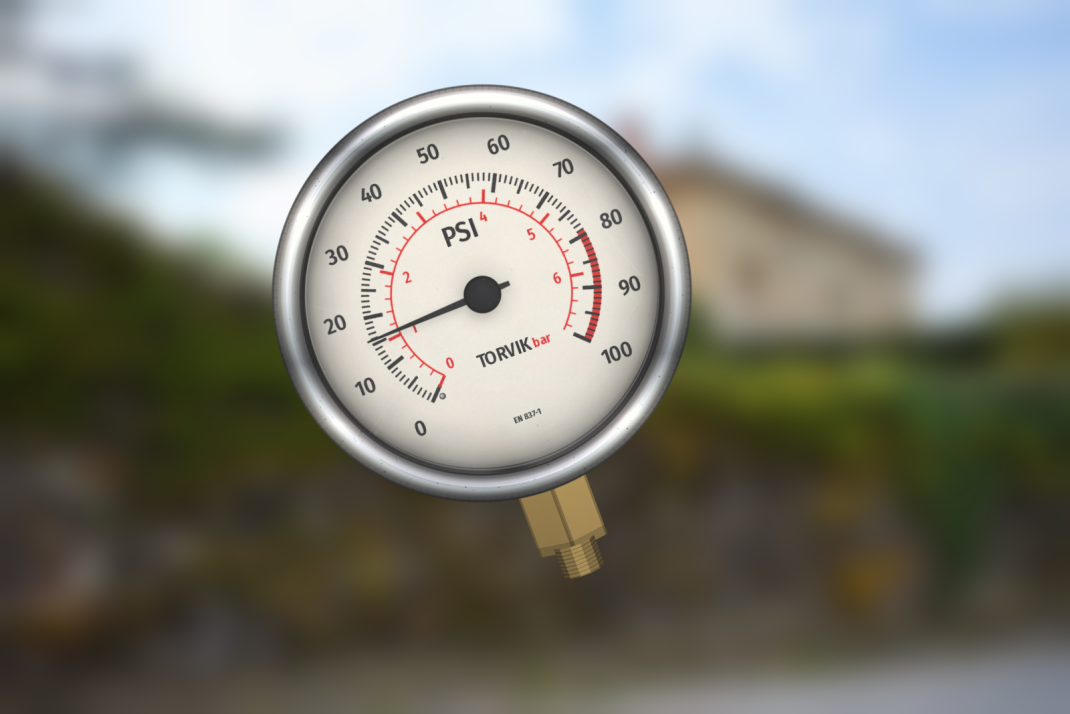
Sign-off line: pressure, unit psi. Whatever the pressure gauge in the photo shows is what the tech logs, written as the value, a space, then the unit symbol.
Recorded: 16 psi
